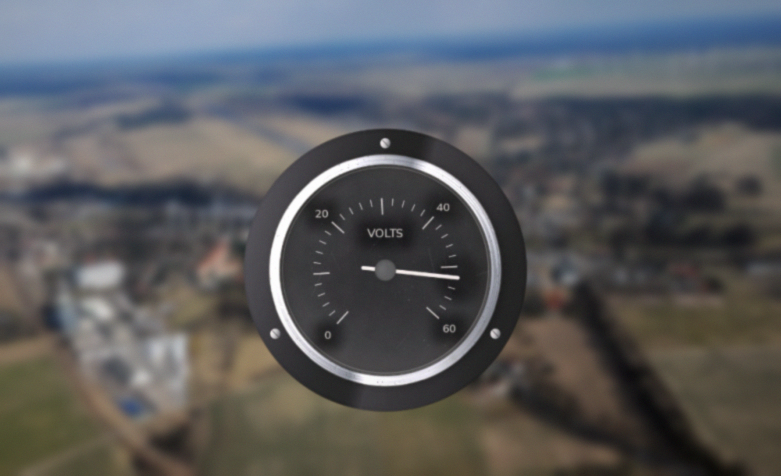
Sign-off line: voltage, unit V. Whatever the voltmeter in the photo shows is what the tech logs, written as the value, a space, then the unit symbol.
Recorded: 52 V
